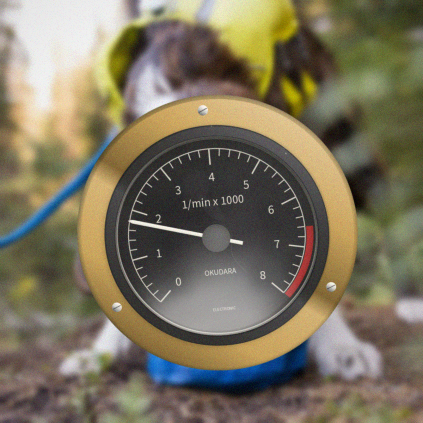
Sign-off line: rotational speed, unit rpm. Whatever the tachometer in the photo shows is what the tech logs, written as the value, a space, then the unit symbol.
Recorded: 1800 rpm
